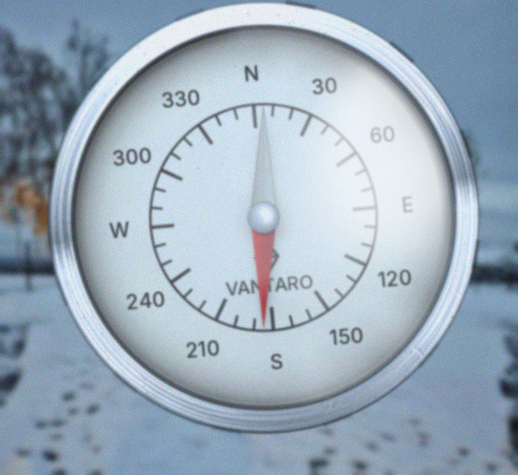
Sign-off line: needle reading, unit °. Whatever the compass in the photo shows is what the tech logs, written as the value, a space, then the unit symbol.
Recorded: 185 °
